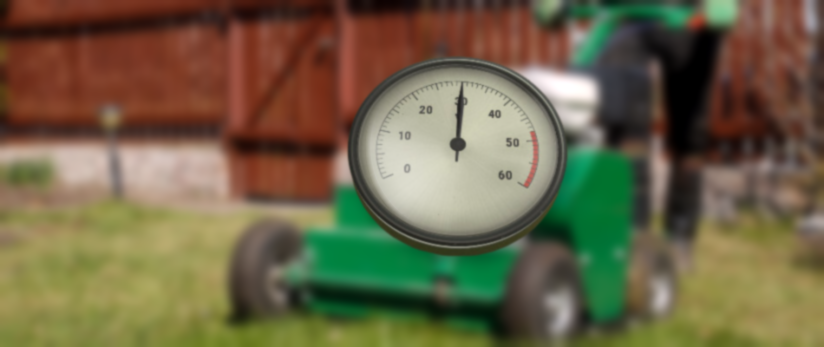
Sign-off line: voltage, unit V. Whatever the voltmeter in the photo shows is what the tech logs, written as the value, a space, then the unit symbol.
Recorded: 30 V
